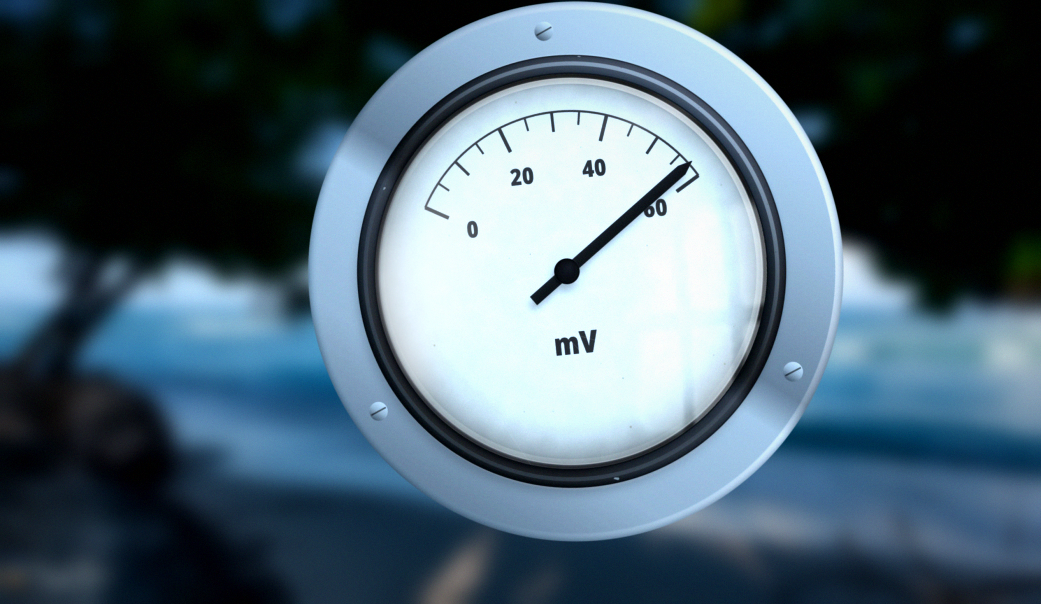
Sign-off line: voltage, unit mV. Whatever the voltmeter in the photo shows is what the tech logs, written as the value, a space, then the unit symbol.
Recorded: 57.5 mV
